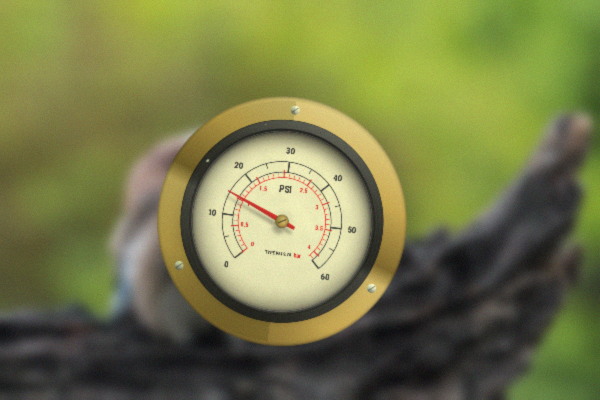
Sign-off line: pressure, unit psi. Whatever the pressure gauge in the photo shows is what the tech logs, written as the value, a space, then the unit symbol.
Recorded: 15 psi
